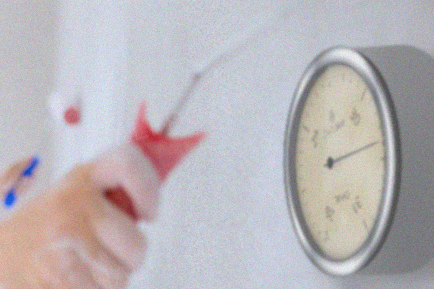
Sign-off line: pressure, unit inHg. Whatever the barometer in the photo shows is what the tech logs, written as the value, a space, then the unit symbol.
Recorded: 30.4 inHg
